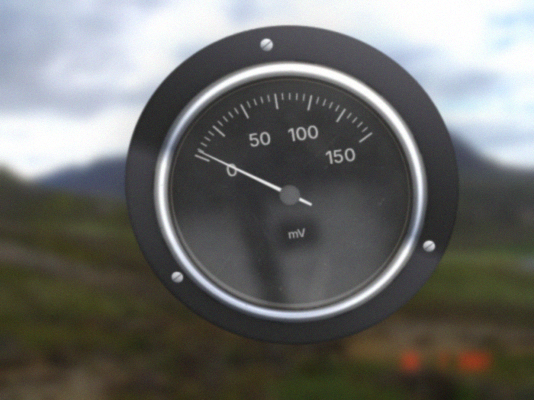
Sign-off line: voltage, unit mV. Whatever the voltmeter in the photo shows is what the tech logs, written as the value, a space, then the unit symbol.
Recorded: 5 mV
